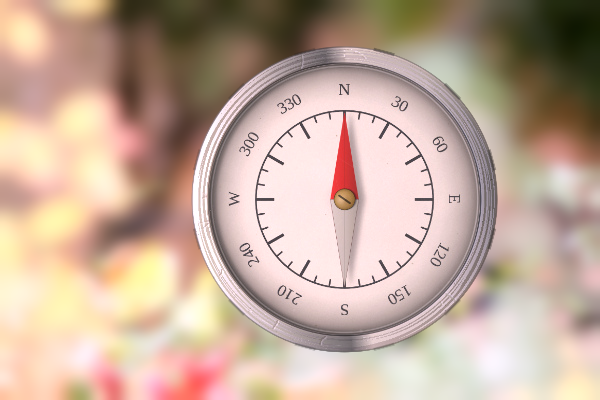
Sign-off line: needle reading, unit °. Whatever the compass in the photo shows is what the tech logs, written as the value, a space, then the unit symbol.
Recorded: 0 °
